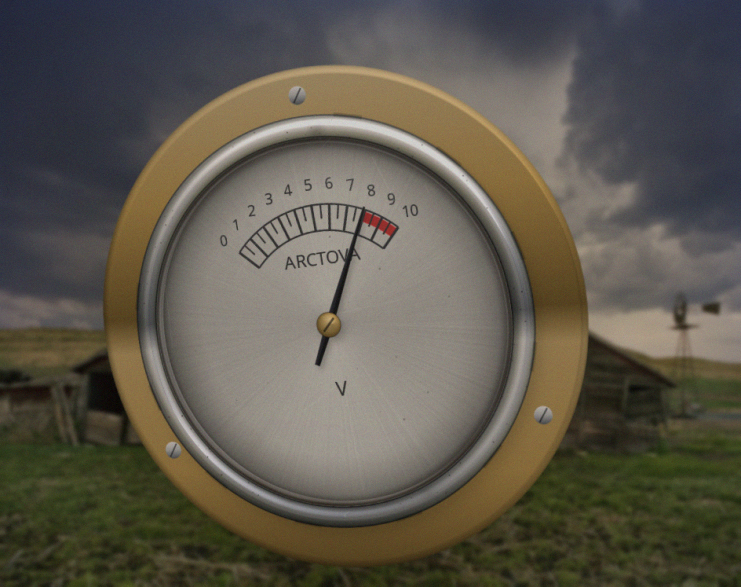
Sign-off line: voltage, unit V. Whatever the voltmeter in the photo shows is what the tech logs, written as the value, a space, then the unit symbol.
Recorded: 8 V
